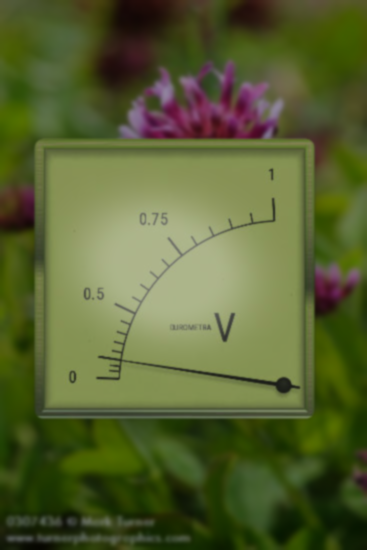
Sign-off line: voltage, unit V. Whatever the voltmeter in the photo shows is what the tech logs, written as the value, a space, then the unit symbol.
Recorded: 0.25 V
